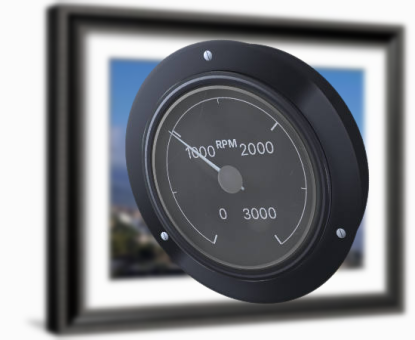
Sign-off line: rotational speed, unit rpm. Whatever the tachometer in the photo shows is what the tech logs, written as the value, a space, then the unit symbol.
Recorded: 1000 rpm
